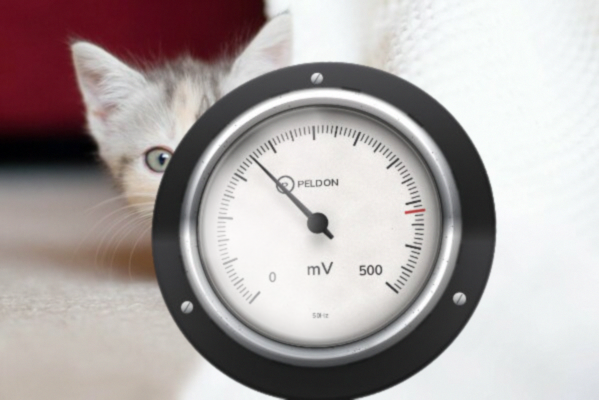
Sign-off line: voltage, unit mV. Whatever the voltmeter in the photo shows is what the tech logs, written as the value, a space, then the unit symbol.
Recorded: 175 mV
